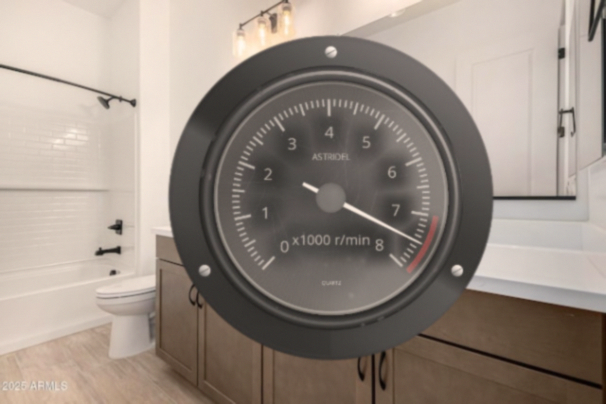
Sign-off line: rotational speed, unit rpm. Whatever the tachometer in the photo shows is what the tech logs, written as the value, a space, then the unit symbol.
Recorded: 7500 rpm
